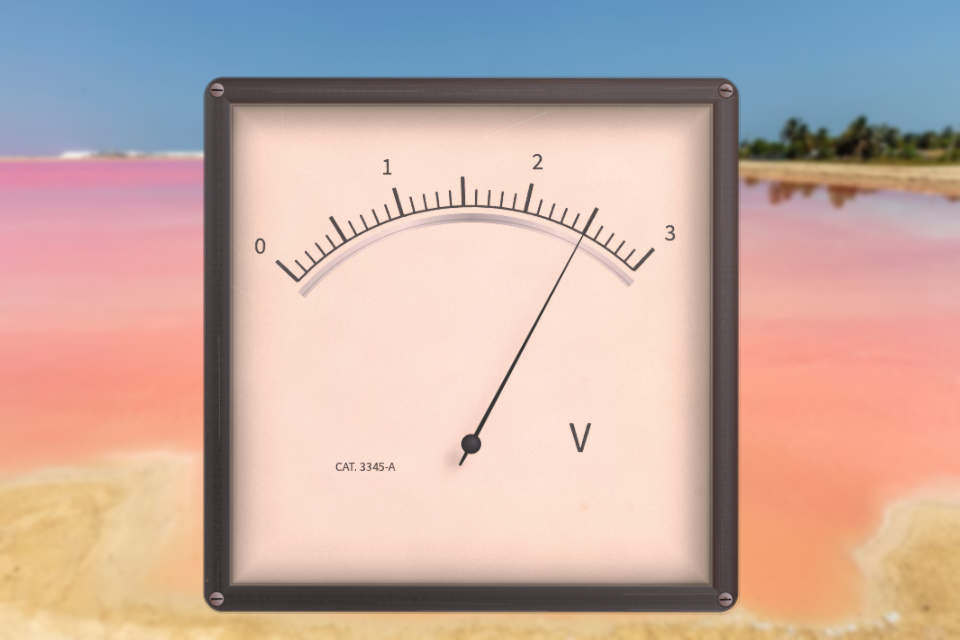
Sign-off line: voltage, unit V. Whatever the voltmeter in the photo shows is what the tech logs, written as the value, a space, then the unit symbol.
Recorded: 2.5 V
